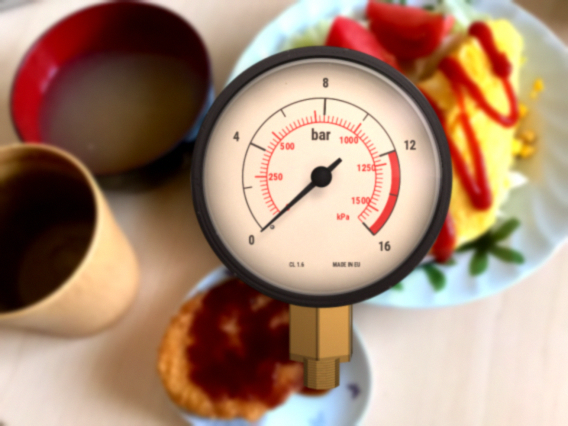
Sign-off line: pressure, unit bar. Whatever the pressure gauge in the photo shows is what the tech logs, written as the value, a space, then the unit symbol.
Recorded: 0 bar
